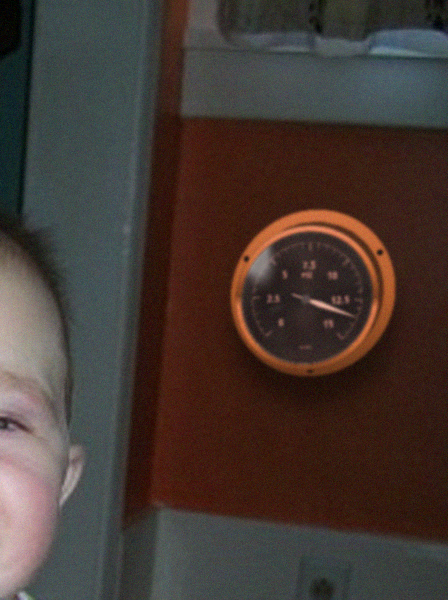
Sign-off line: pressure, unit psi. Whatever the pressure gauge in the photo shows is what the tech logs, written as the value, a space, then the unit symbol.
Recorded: 13.5 psi
